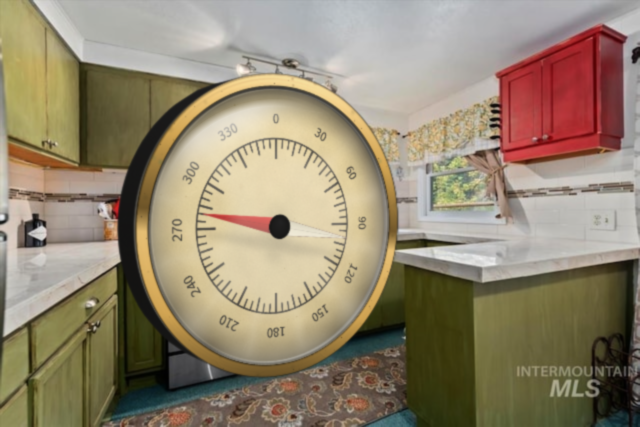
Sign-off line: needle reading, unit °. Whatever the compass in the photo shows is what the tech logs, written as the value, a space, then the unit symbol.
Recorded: 280 °
